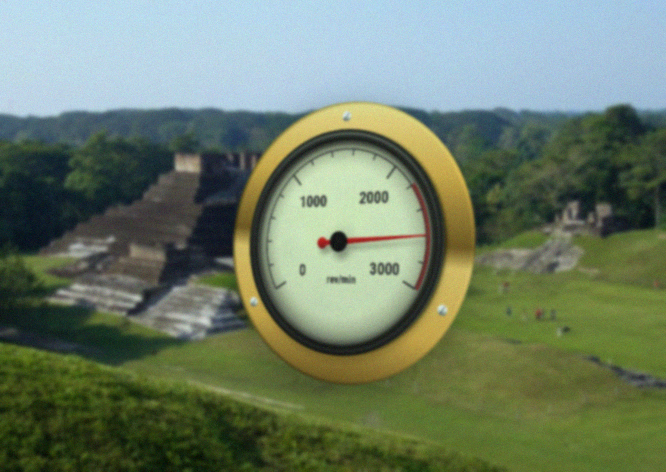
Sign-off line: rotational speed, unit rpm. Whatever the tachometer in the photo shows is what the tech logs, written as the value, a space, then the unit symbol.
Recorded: 2600 rpm
